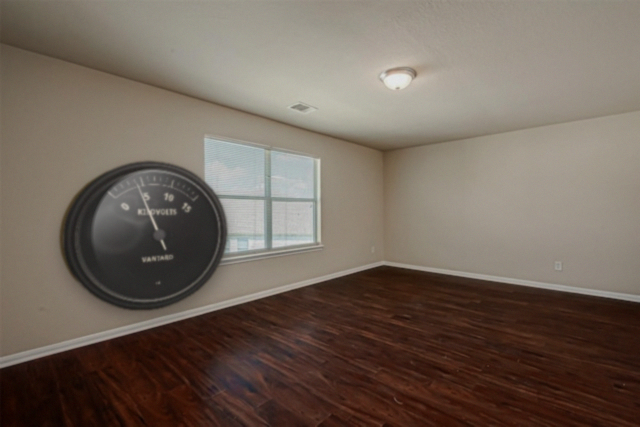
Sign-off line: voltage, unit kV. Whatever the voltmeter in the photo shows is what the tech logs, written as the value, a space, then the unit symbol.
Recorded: 4 kV
